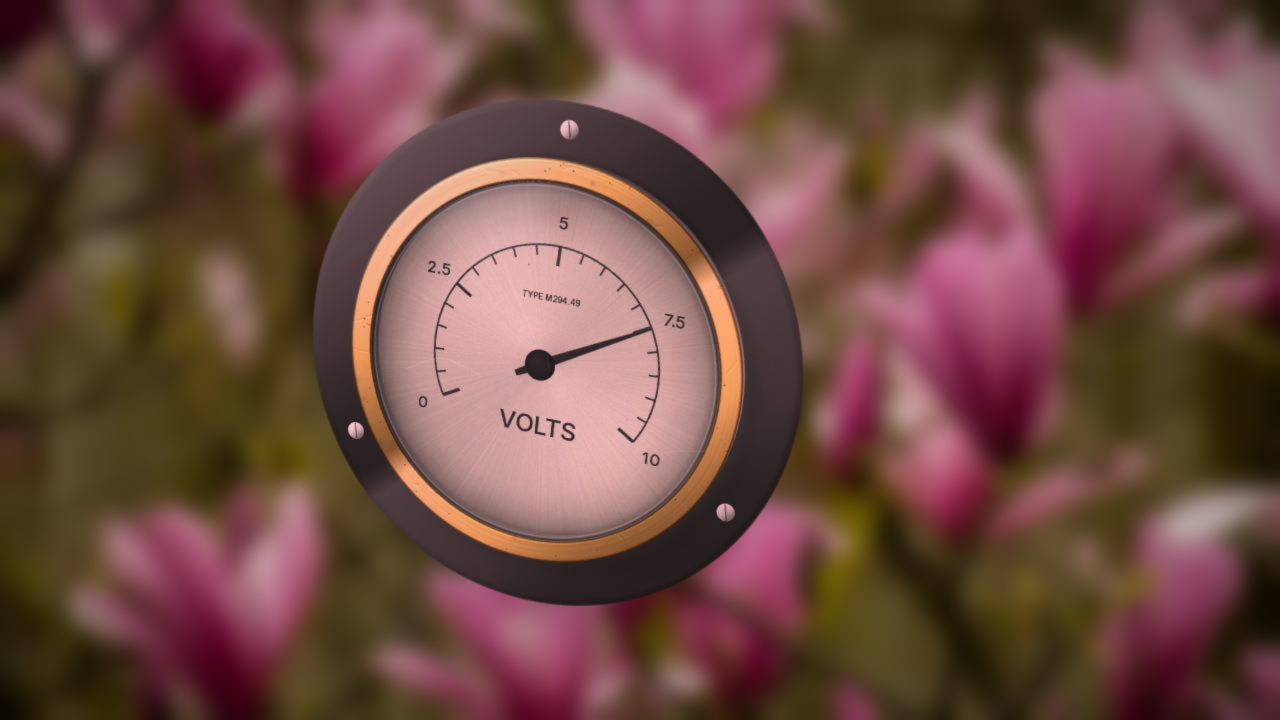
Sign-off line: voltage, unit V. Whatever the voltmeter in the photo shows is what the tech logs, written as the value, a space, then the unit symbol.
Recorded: 7.5 V
